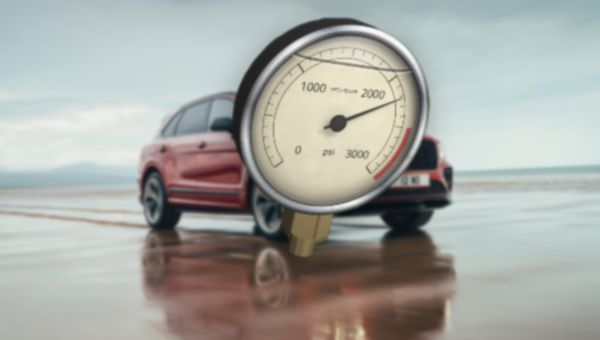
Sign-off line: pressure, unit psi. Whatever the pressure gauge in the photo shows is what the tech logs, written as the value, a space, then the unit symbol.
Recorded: 2200 psi
